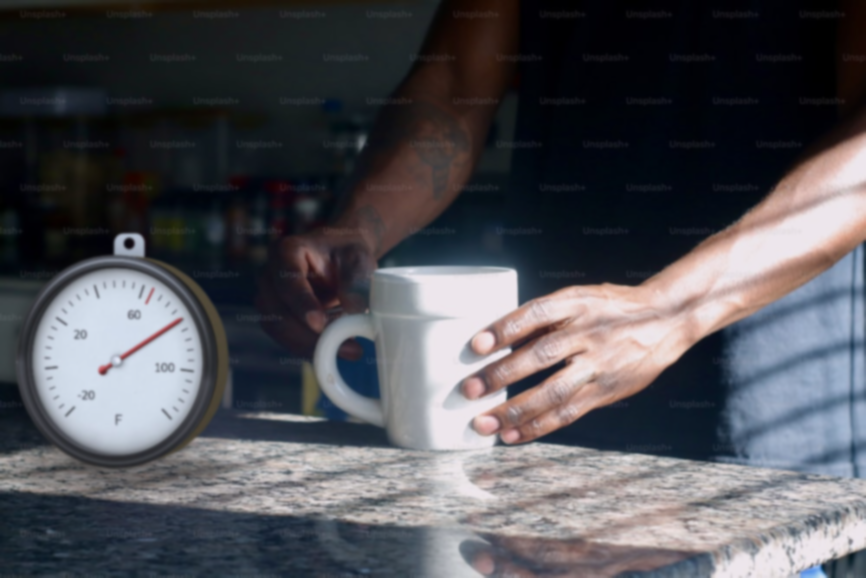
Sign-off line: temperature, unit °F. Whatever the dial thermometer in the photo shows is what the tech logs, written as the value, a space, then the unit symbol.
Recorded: 80 °F
